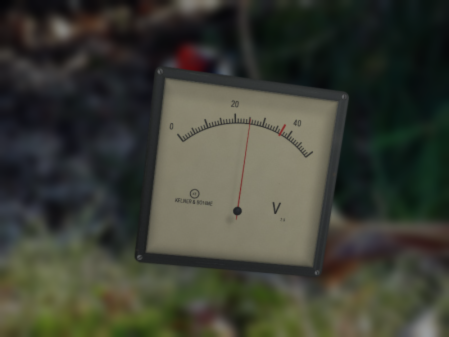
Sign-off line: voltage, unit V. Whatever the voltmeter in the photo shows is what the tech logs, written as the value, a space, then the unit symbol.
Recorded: 25 V
